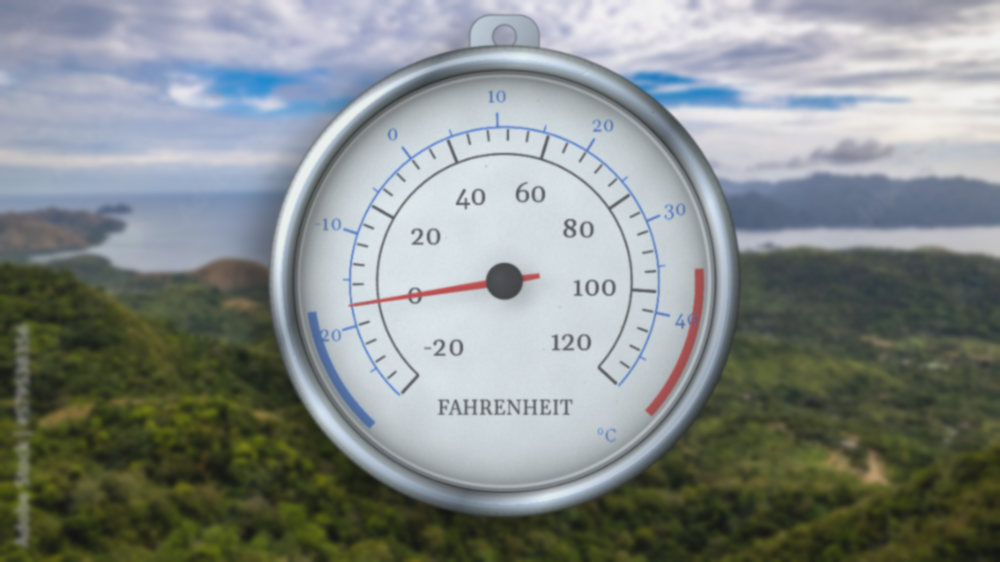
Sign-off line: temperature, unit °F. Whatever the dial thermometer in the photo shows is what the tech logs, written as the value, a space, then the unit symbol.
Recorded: 0 °F
